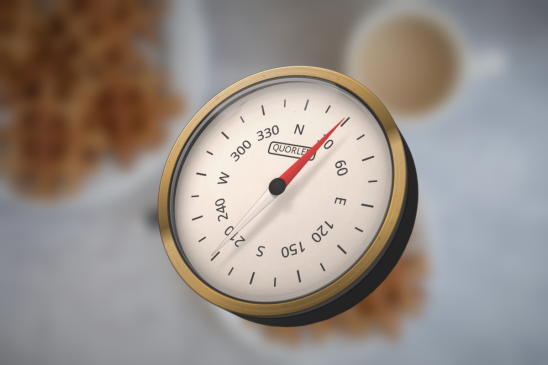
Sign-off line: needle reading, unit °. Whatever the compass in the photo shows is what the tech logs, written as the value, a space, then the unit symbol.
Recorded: 30 °
